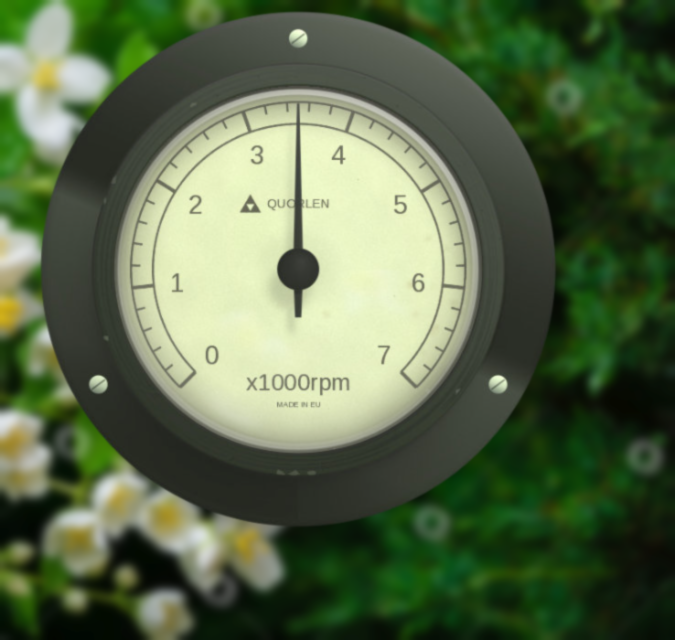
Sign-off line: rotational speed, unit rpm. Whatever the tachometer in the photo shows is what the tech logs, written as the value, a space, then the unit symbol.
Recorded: 3500 rpm
